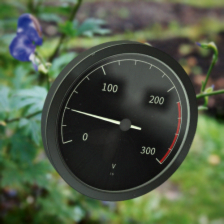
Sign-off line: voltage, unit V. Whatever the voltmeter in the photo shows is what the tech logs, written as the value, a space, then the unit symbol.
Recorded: 40 V
